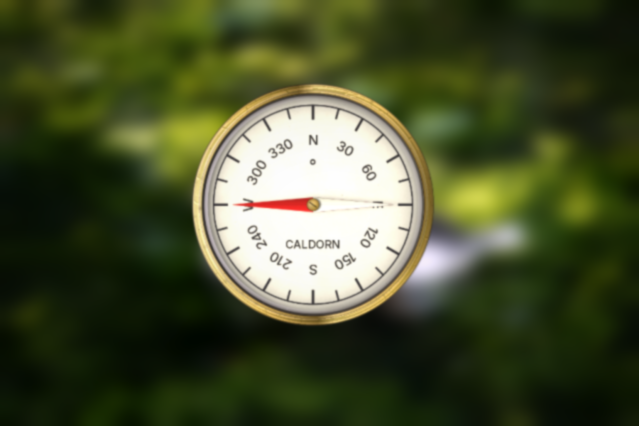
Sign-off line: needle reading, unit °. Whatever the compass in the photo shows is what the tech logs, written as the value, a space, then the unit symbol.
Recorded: 270 °
